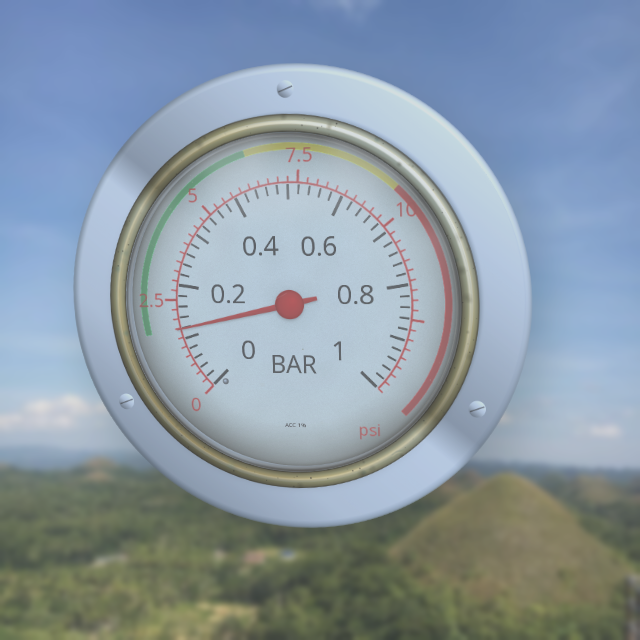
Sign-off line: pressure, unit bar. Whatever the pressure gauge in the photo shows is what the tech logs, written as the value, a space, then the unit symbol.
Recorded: 0.12 bar
